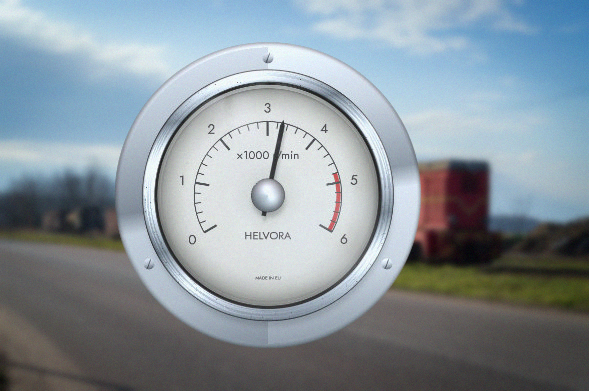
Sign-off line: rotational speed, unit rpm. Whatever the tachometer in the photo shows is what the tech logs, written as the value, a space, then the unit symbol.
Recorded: 3300 rpm
